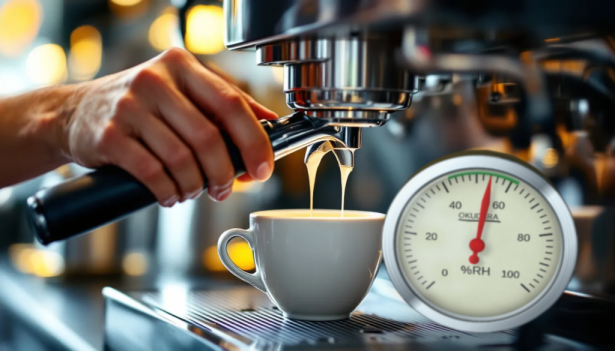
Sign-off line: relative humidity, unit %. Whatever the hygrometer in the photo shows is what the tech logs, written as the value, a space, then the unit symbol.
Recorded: 54 %
